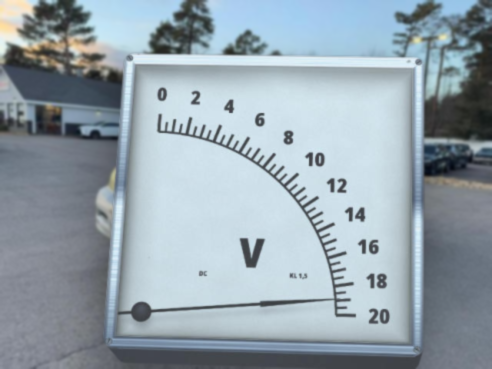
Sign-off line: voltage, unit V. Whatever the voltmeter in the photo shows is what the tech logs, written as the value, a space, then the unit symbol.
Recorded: 19 V
